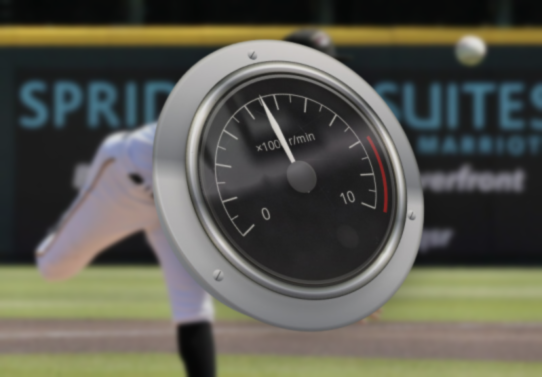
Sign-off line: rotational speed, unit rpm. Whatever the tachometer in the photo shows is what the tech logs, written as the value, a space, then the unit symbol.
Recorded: 4500 rpm
